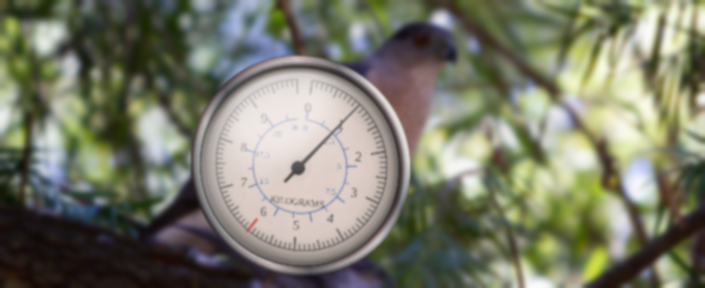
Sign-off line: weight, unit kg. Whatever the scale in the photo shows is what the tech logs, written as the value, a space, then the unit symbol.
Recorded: 1 kg
